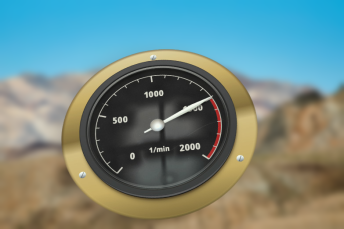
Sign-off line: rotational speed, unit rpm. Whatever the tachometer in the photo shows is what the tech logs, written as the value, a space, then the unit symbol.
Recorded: 1500 rpm
